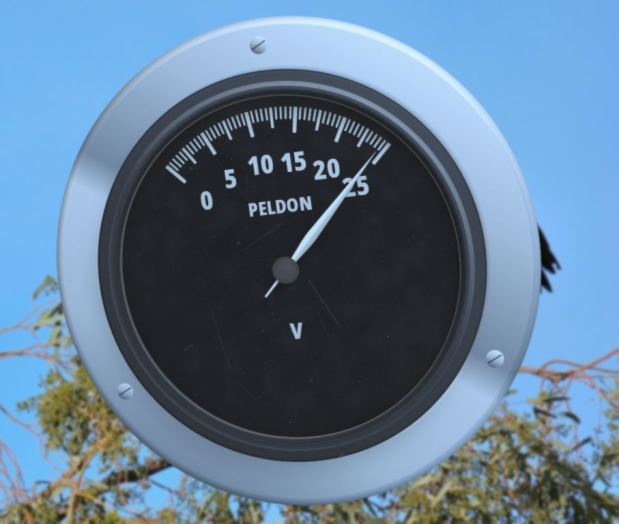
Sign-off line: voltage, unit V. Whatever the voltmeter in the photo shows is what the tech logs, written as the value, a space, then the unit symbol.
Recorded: 24.5 V
